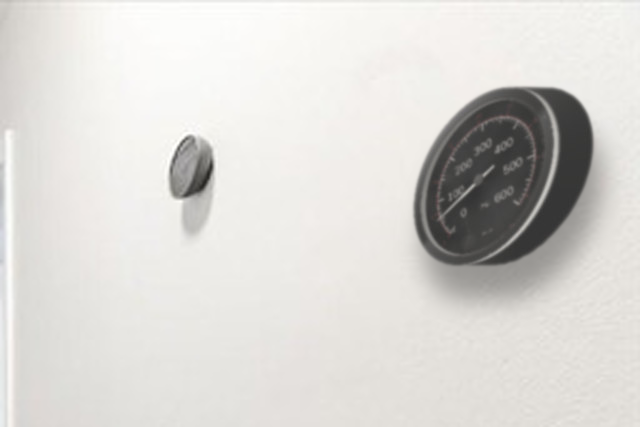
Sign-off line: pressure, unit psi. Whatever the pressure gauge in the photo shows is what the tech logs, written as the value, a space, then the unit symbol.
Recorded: 50 psi
